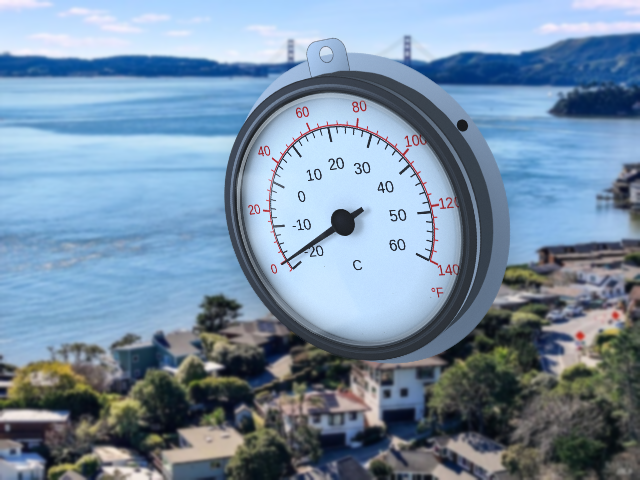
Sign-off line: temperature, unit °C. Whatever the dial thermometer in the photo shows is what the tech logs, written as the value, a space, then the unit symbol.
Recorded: -18 °C
